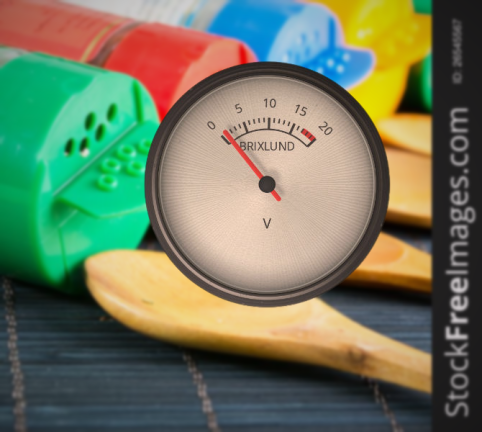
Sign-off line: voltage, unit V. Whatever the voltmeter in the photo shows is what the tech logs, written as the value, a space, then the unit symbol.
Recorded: 1 V
